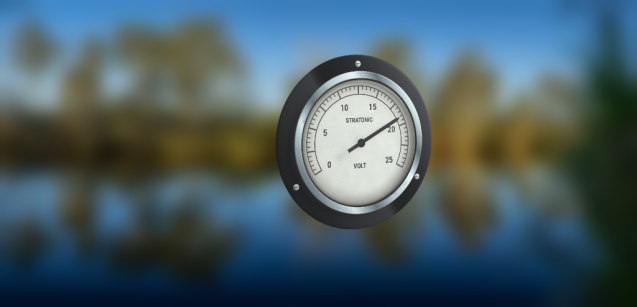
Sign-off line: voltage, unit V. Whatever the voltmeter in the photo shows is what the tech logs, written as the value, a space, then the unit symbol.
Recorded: 19 V
